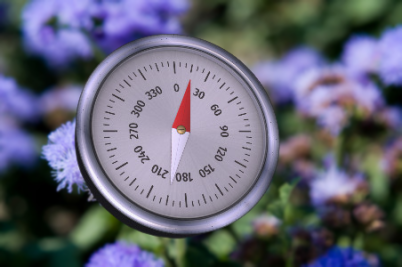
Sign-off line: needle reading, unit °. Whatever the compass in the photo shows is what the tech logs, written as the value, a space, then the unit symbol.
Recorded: 15 °
